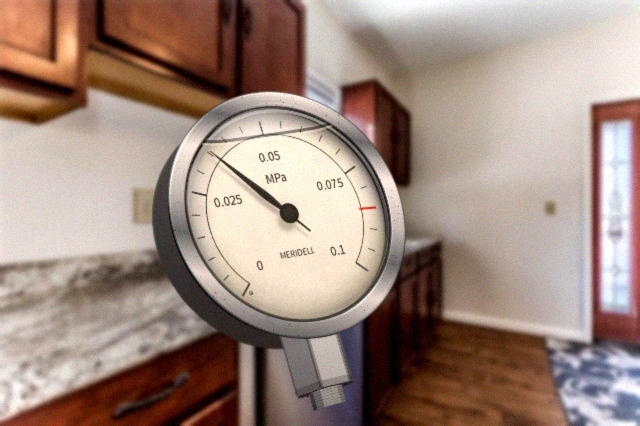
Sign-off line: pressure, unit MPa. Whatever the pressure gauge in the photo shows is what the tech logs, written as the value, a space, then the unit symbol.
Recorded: 0.035 MPa
